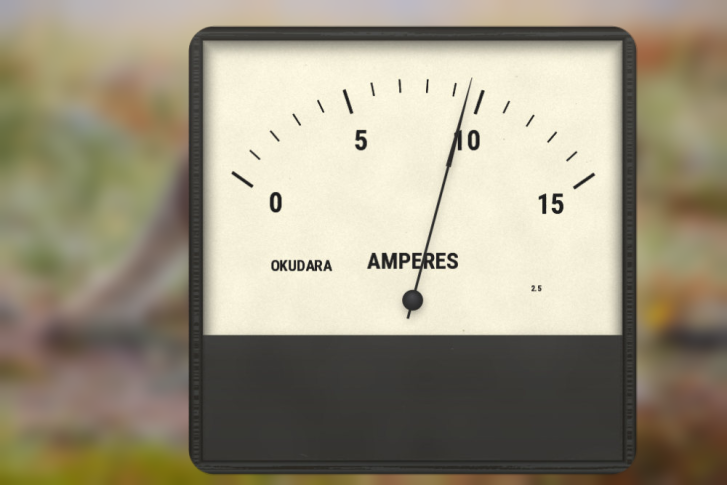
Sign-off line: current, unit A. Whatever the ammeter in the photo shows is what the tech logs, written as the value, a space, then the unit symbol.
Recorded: 9.5 A
